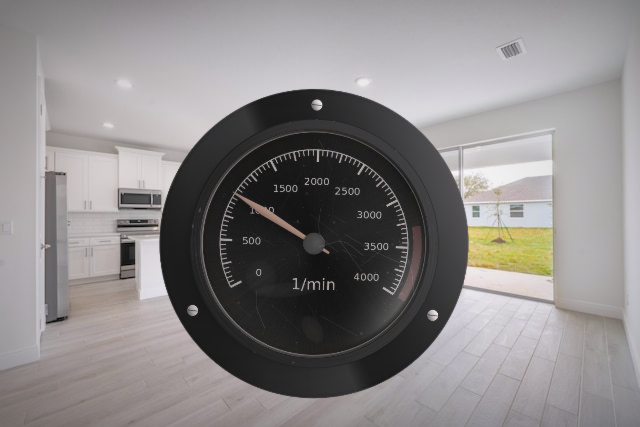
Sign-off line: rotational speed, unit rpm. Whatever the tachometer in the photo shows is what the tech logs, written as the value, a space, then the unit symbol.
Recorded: 1000 rpm
